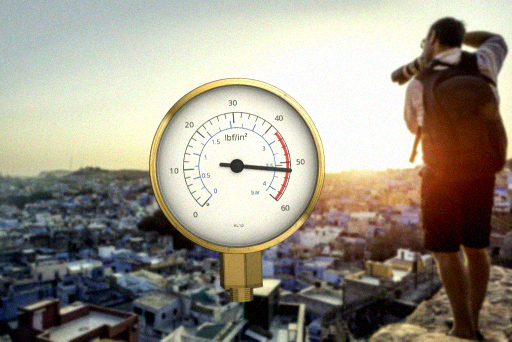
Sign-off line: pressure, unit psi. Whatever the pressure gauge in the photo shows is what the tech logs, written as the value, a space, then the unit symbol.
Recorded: 52 psi
